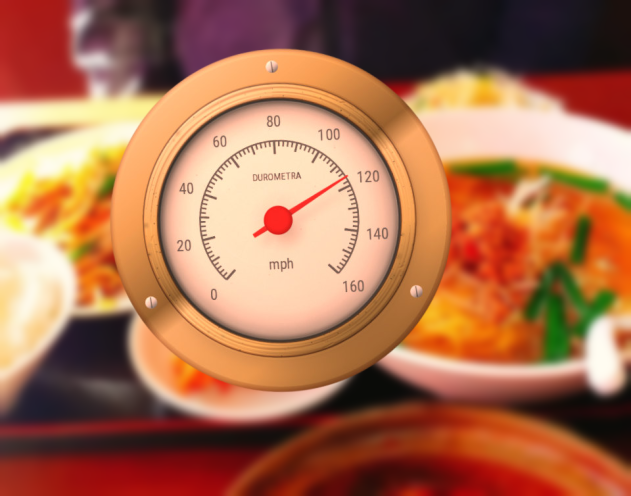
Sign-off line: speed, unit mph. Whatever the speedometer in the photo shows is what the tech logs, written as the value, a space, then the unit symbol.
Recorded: 116 mph
